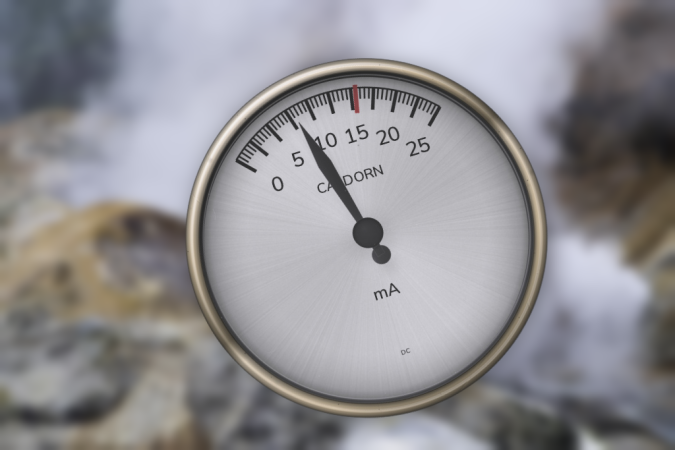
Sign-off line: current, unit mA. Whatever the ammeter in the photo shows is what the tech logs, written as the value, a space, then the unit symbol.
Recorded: 8 mA
